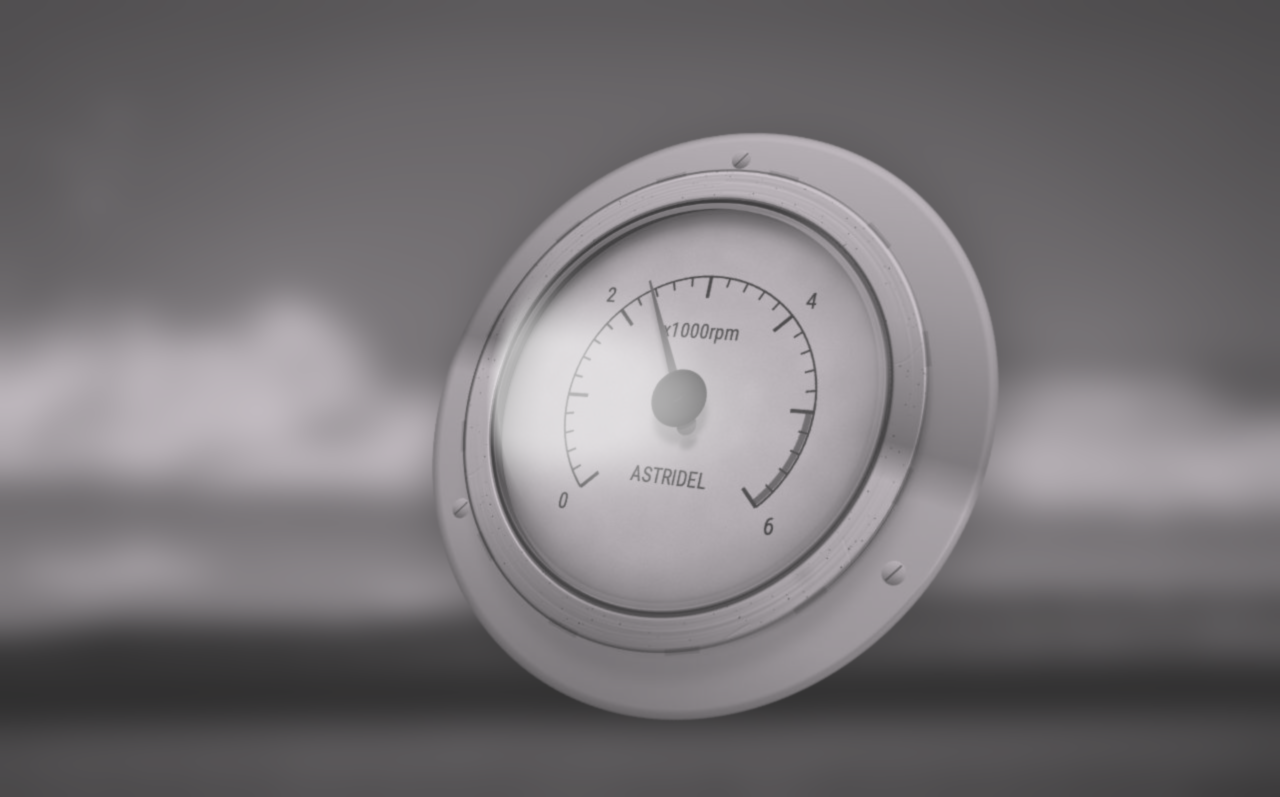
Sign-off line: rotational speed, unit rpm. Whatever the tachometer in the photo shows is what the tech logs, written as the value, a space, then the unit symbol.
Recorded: 2400 rpm
